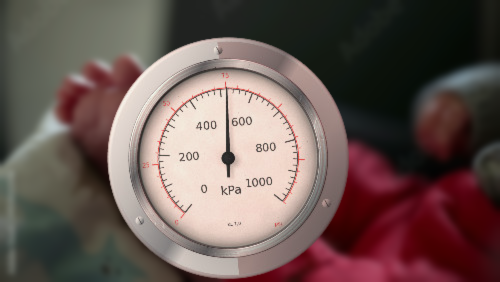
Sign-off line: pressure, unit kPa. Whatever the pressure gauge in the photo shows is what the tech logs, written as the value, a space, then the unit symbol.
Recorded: 520 kPa
